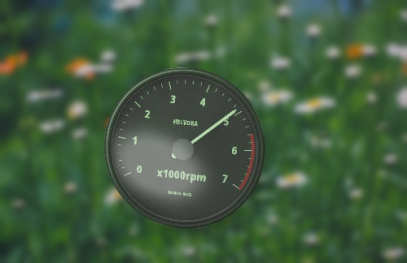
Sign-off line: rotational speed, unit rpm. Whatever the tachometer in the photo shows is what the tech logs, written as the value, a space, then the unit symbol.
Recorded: 4900 rpm
